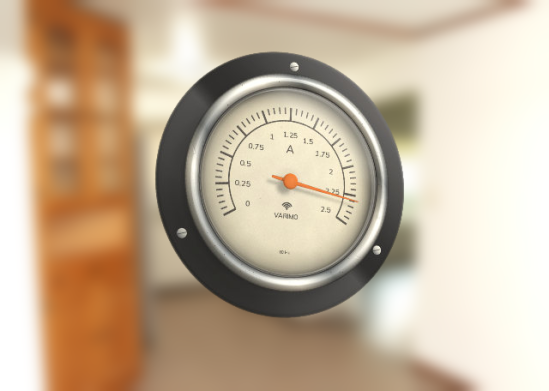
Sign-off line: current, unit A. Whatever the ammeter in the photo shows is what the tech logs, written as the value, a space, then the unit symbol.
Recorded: 2.3 A
